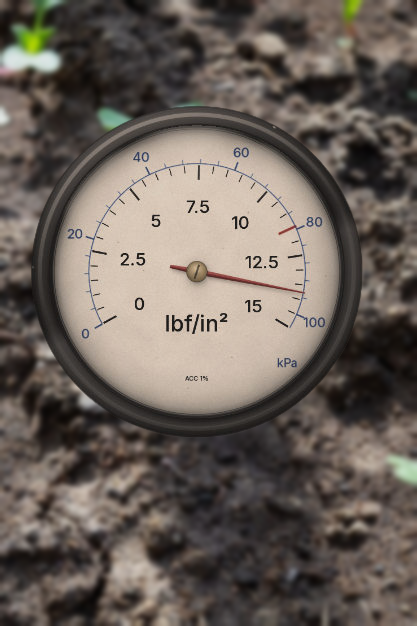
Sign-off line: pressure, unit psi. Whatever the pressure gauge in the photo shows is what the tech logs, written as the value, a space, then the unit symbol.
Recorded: 13.75 psi
